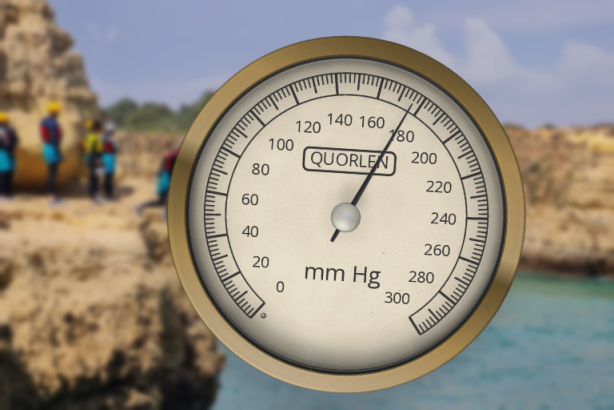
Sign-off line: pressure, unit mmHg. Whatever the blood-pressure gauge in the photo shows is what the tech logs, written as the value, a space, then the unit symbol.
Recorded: 176 mmHg
